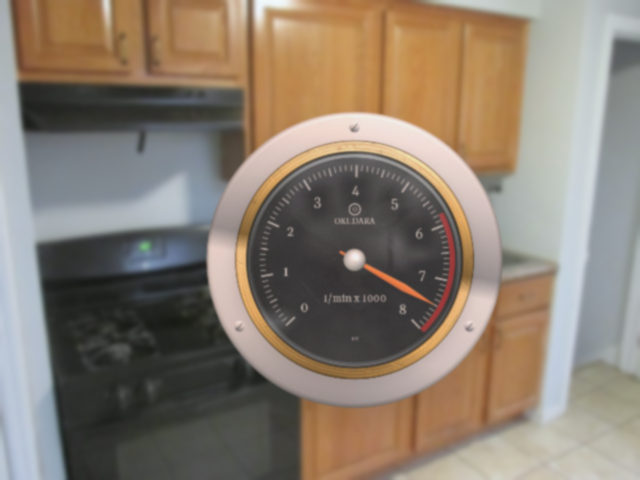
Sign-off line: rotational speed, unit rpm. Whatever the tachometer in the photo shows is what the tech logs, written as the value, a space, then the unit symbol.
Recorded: 7500 rpm
